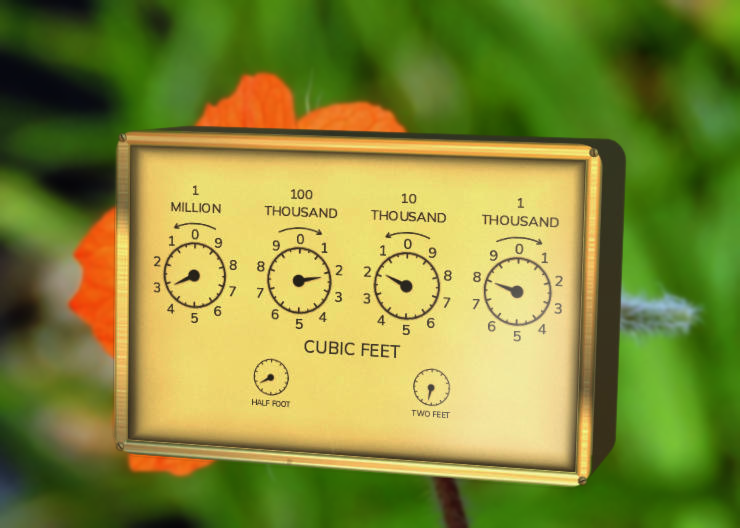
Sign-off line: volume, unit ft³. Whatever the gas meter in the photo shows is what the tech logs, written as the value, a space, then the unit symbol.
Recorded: 321800 ft³
